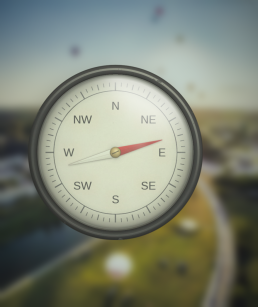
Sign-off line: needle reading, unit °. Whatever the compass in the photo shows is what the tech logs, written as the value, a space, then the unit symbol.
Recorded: 75 °
